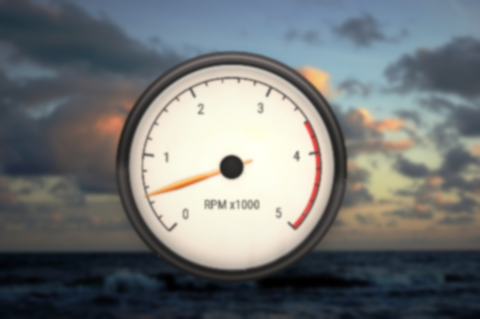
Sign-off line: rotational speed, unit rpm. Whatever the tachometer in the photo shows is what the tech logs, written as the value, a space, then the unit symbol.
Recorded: 500 rpm
